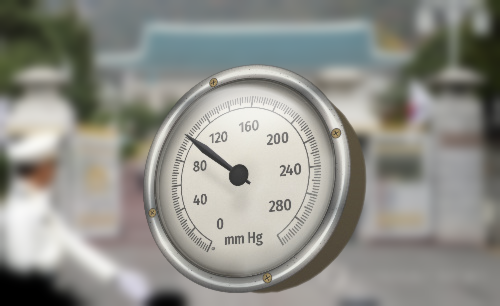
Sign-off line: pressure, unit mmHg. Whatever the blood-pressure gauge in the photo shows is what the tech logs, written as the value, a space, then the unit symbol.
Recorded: 100 mmHg
